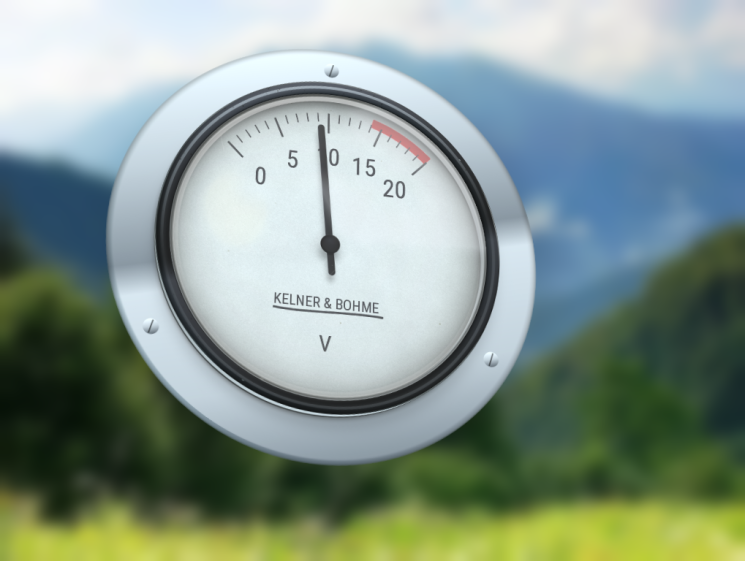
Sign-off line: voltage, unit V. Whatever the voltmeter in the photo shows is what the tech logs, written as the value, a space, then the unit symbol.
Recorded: 9 V
